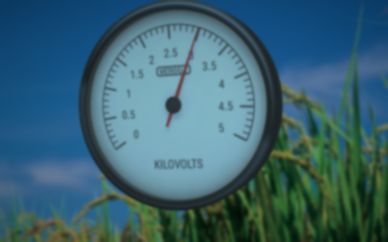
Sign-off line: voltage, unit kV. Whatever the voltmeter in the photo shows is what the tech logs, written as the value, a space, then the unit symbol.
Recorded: 3 kV
